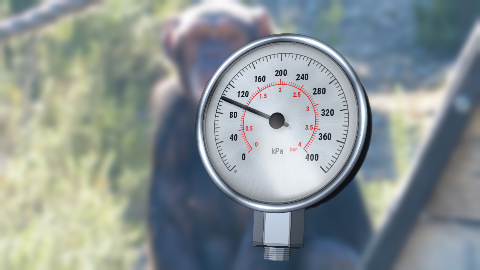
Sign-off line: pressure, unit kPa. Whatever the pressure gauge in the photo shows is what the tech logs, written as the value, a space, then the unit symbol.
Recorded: 100 kPa
